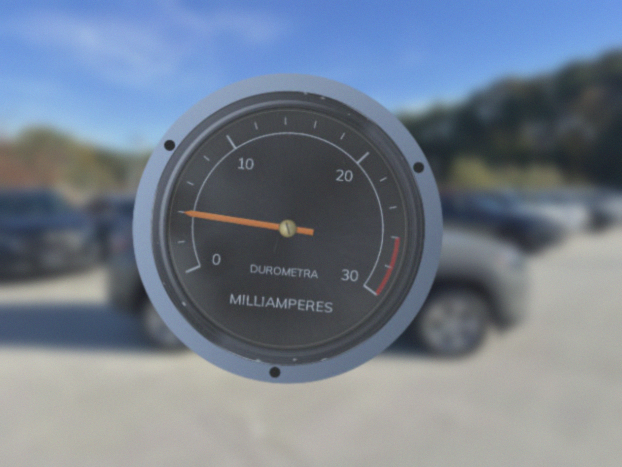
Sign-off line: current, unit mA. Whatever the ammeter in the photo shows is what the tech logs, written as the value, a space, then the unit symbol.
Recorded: 4 mA
